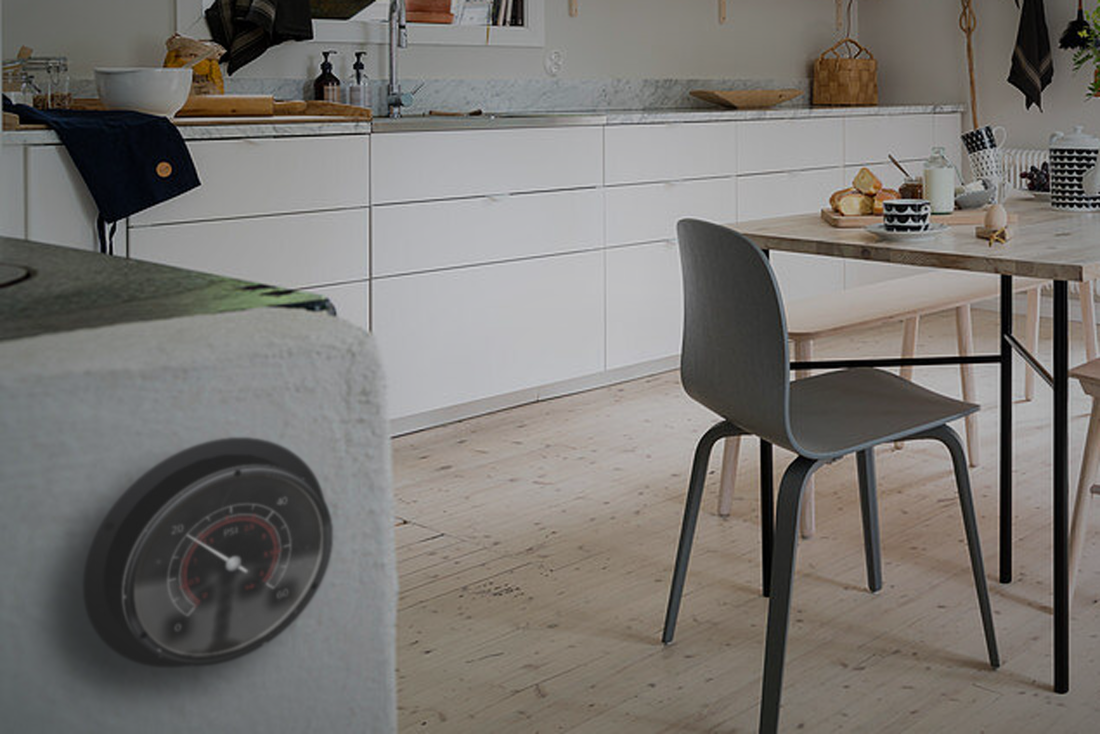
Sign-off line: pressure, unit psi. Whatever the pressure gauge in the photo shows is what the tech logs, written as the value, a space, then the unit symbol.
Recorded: 20 psi
